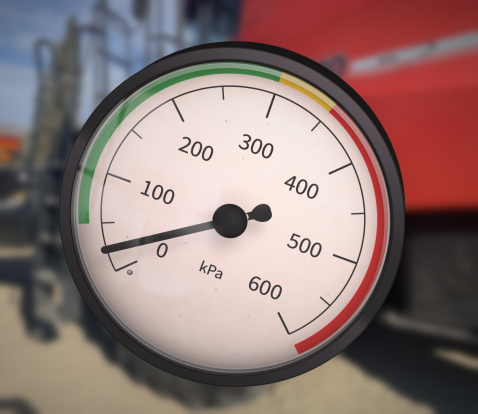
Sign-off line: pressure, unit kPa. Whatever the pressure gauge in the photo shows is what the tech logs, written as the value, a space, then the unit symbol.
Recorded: 25 kPa
